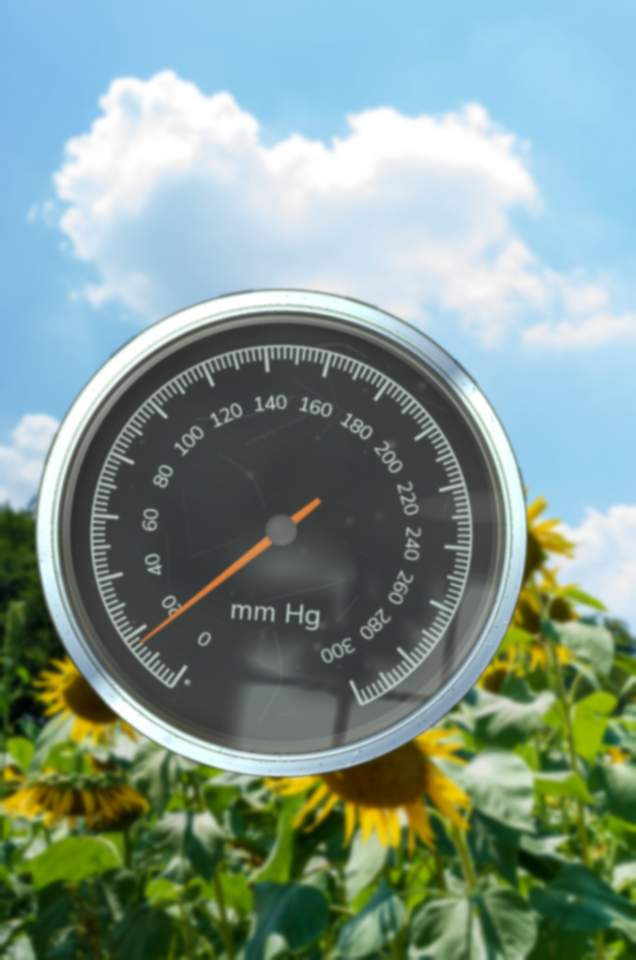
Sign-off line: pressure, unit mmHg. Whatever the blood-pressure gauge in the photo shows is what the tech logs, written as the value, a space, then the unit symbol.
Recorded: 16 mmHg
